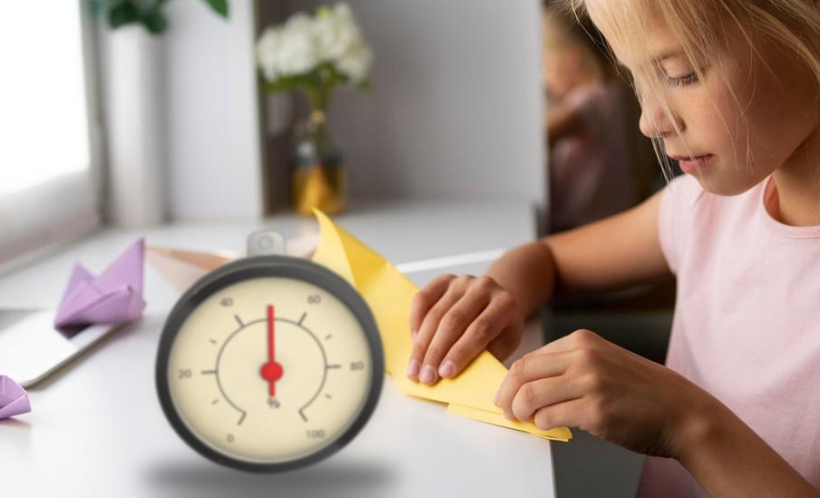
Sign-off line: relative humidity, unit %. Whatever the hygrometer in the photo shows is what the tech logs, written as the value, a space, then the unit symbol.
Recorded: 50 %
